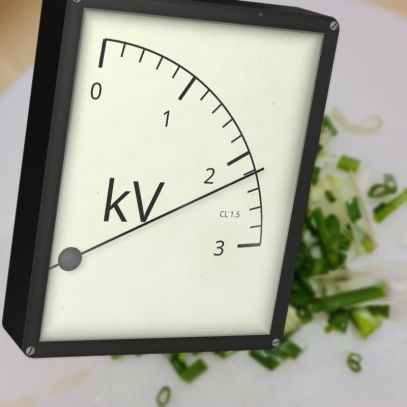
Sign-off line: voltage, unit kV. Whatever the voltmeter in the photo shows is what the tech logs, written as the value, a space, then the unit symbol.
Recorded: 2.2 kV
